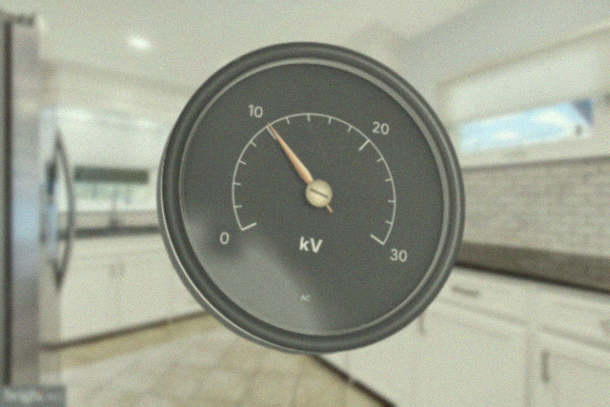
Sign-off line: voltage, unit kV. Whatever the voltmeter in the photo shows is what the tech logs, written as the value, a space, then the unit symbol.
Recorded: 10 kV
